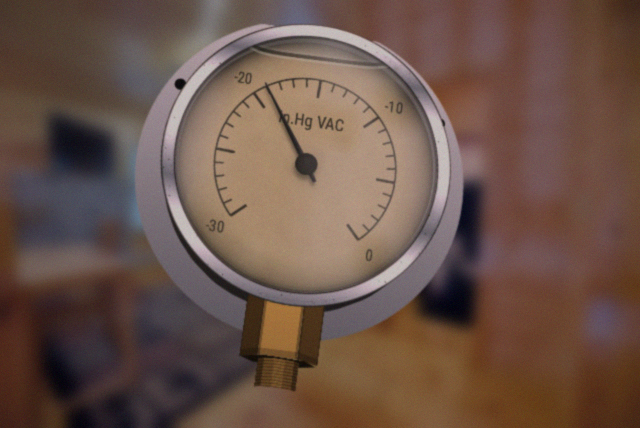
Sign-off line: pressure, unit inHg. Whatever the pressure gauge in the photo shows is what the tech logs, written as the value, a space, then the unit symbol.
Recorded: -19 inHg
